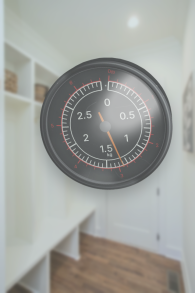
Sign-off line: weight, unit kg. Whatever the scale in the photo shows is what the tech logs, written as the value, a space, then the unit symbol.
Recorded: 1.3 kg
